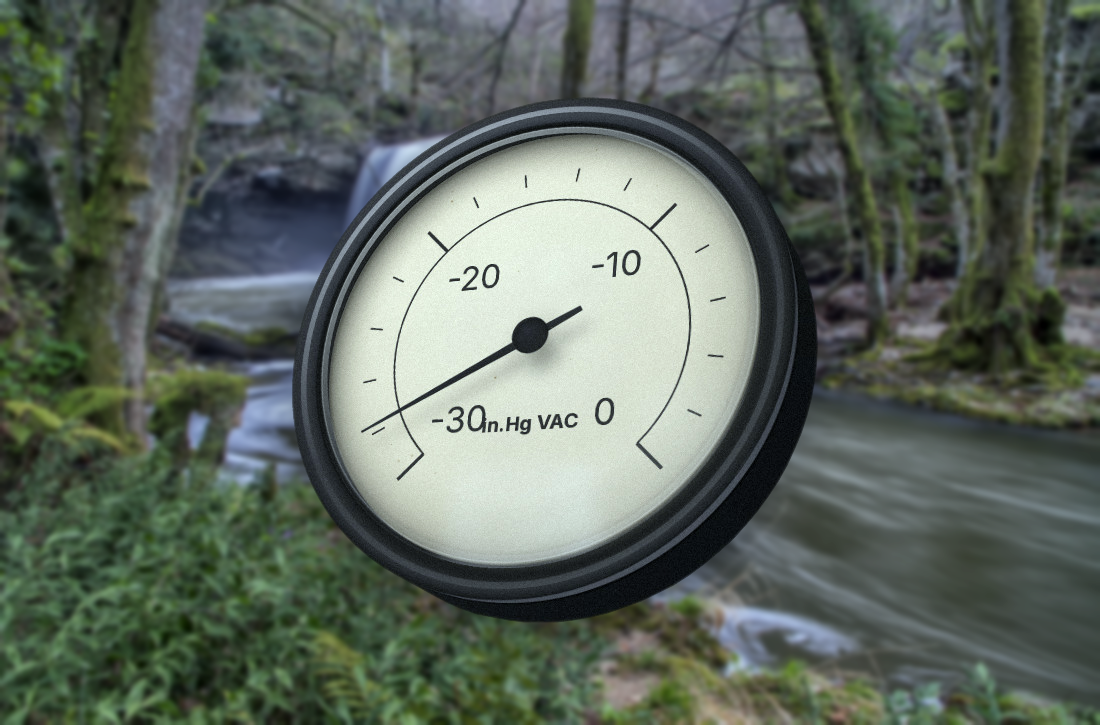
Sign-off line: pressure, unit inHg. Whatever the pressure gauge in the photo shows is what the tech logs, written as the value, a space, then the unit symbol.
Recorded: -28 inHg
